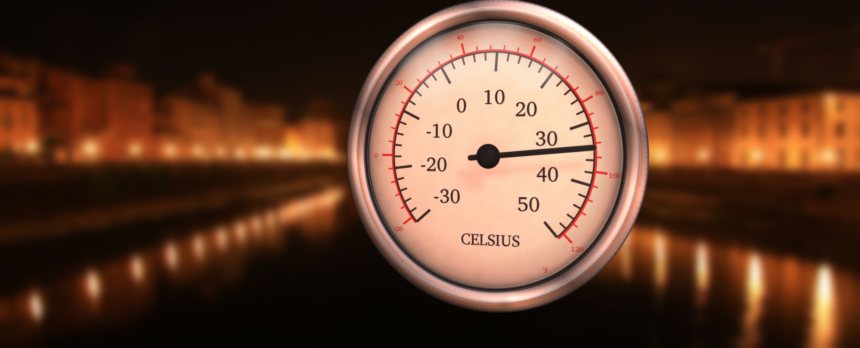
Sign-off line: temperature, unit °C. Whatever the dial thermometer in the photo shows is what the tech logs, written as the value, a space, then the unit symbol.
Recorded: 34 °C
